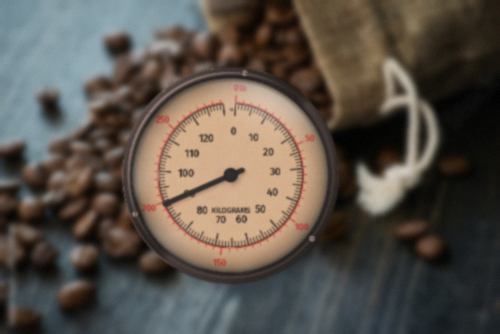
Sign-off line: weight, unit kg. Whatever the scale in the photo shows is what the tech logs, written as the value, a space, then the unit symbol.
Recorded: 90 kg
